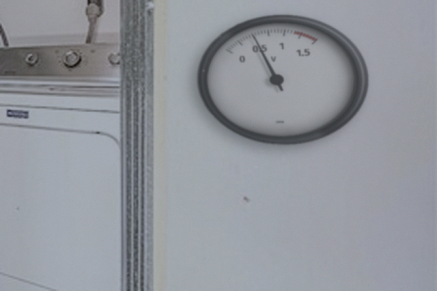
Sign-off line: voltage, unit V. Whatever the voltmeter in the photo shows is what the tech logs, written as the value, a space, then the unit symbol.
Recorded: 0.5 V
